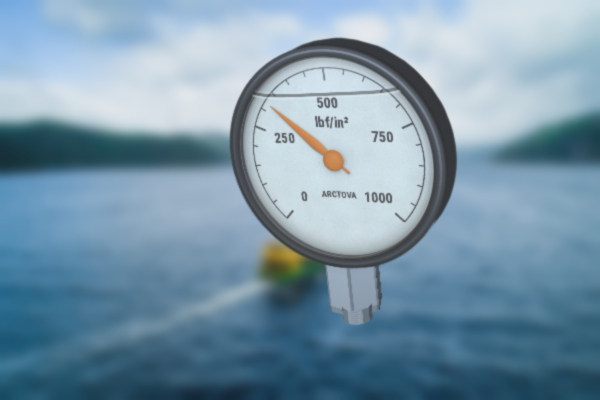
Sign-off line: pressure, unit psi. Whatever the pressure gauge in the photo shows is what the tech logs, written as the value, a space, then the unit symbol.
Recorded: 325 psi
